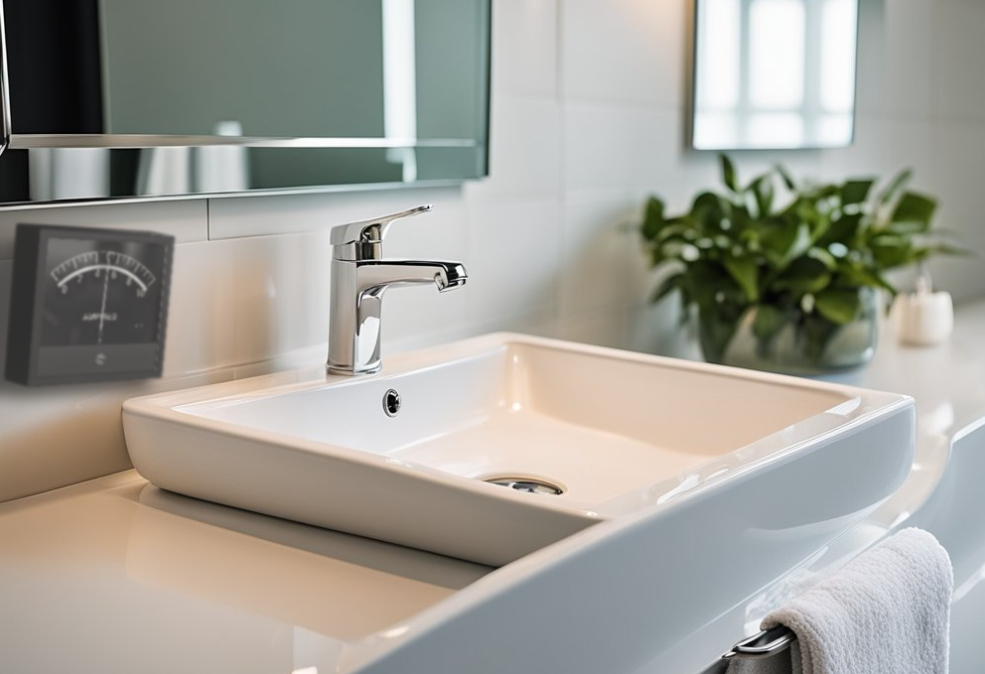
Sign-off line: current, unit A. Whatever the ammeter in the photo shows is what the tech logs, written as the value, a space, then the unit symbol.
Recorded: 5 A
